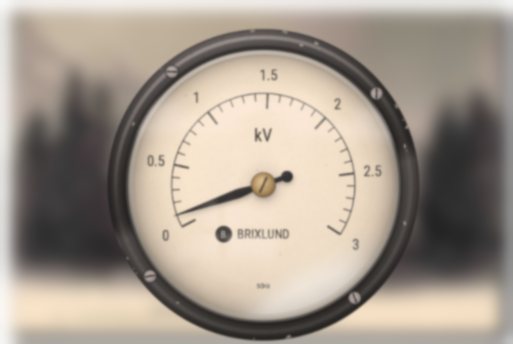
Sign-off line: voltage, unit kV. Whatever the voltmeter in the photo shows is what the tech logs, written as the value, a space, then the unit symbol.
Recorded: 0.1 kV
